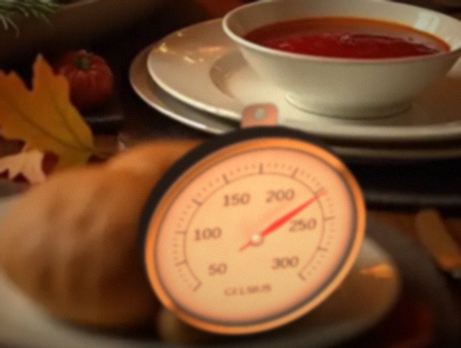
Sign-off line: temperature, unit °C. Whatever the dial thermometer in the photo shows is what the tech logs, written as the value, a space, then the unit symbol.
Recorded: 225 °C
